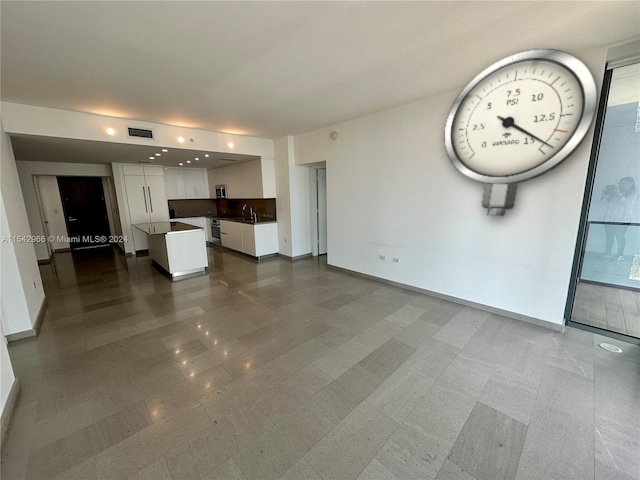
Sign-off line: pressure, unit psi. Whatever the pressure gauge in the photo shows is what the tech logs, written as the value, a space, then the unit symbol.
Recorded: 14.5 psi
